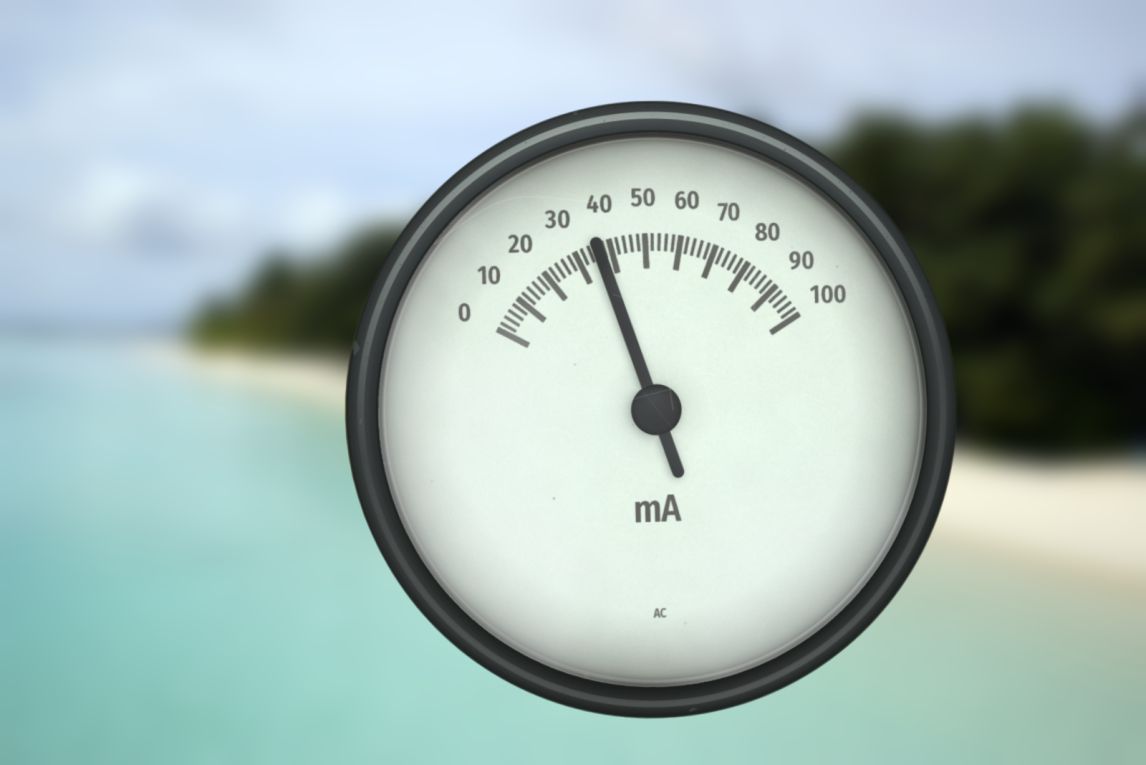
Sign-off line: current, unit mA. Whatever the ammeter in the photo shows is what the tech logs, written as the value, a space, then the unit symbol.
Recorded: 36 mA
